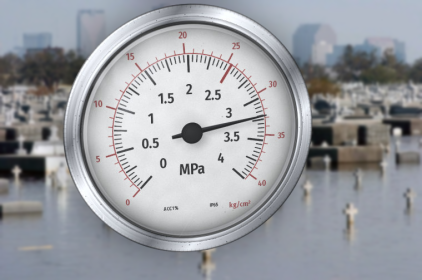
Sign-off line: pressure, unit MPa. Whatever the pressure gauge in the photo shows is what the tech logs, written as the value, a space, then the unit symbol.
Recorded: 3.2 MPa
